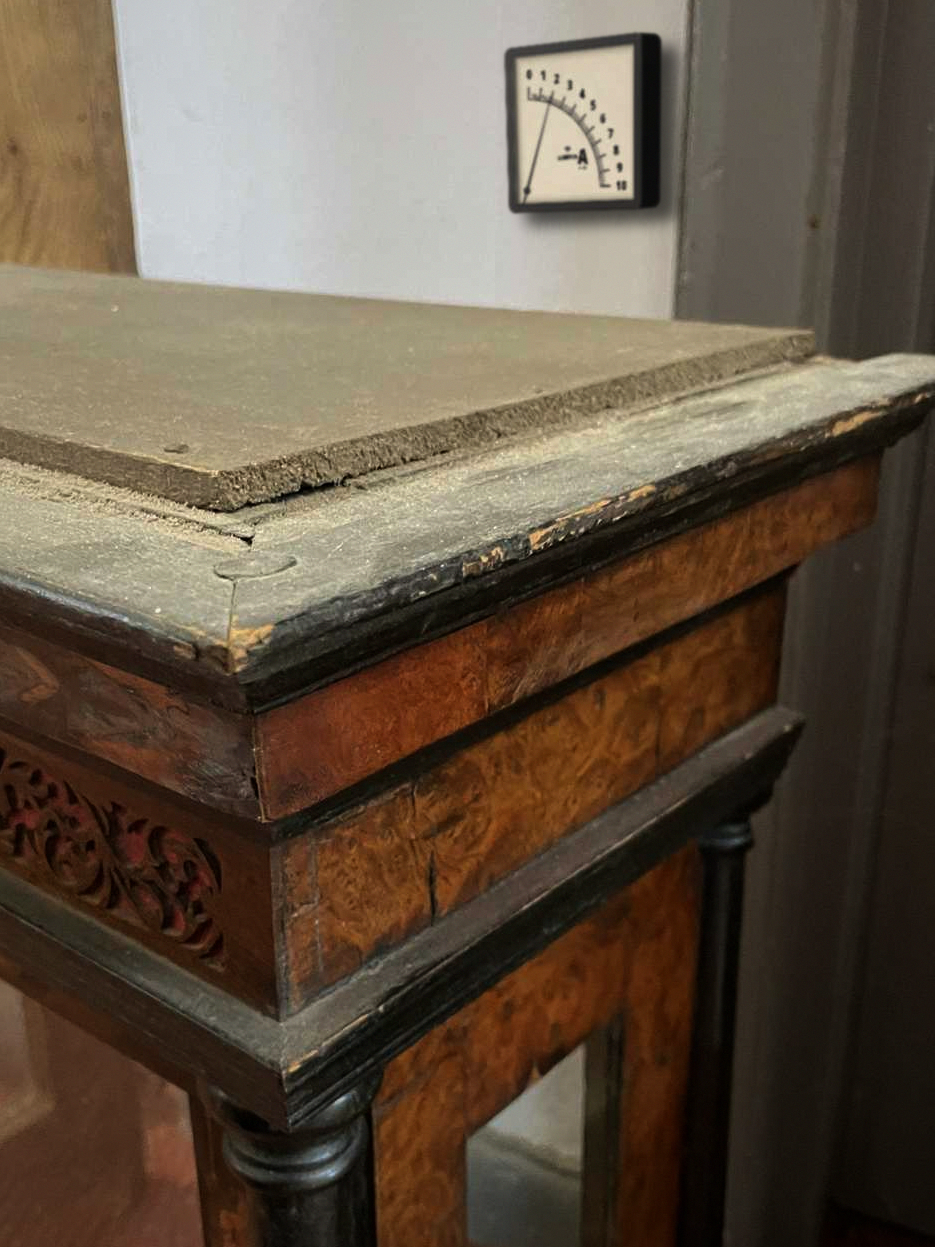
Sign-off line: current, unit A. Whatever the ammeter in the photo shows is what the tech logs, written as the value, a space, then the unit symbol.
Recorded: 2 A
